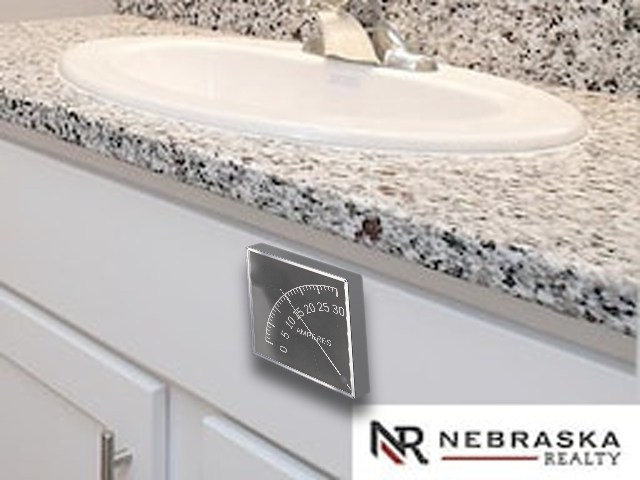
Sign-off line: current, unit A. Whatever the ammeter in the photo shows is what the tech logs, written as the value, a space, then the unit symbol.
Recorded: 15 A
